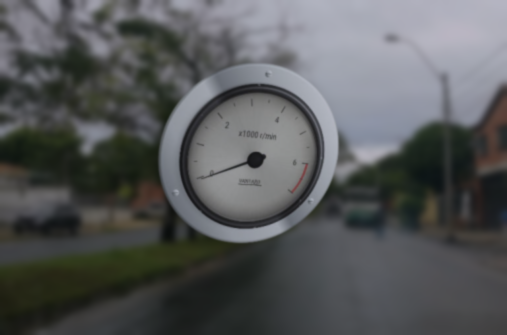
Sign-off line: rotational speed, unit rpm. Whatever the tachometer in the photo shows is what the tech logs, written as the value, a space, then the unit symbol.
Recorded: 0 rpm
